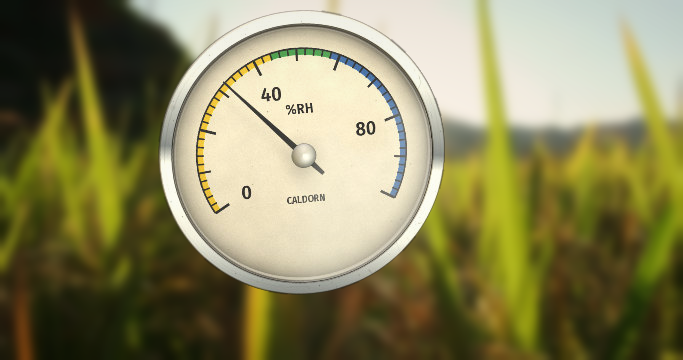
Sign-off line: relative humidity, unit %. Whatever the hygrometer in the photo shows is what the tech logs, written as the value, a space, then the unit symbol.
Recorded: 32 %
